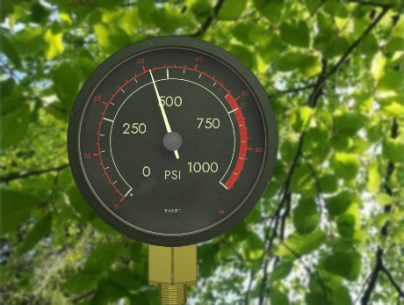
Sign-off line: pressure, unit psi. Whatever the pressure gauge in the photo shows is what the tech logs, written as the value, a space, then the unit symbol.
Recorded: 450 psi
